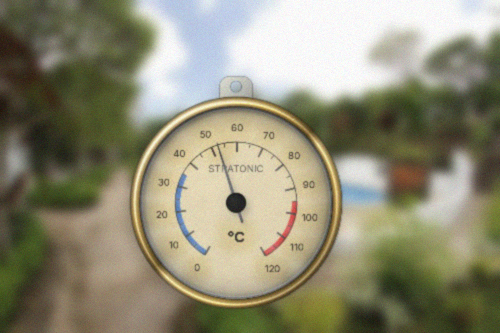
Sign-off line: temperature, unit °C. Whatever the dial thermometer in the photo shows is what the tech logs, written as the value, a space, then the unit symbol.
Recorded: 52.5 °C
